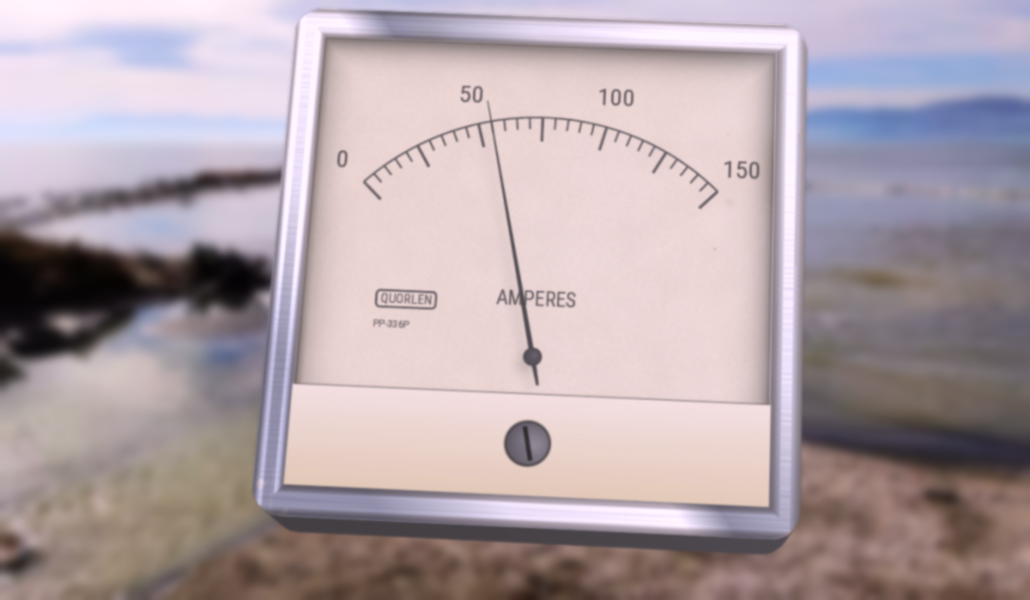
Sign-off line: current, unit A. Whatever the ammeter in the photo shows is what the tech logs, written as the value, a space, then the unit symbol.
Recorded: 55 A
